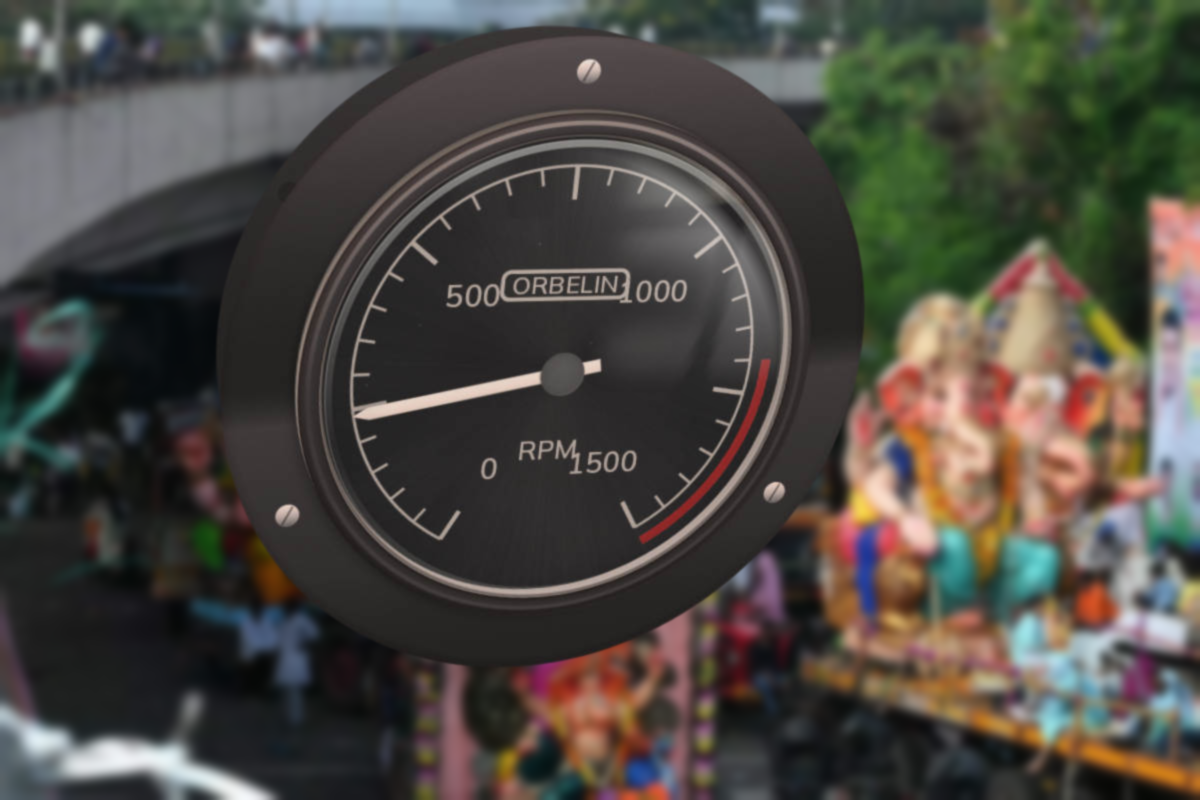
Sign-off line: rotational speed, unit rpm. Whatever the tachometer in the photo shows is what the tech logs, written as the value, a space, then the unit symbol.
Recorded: 250 rpm
